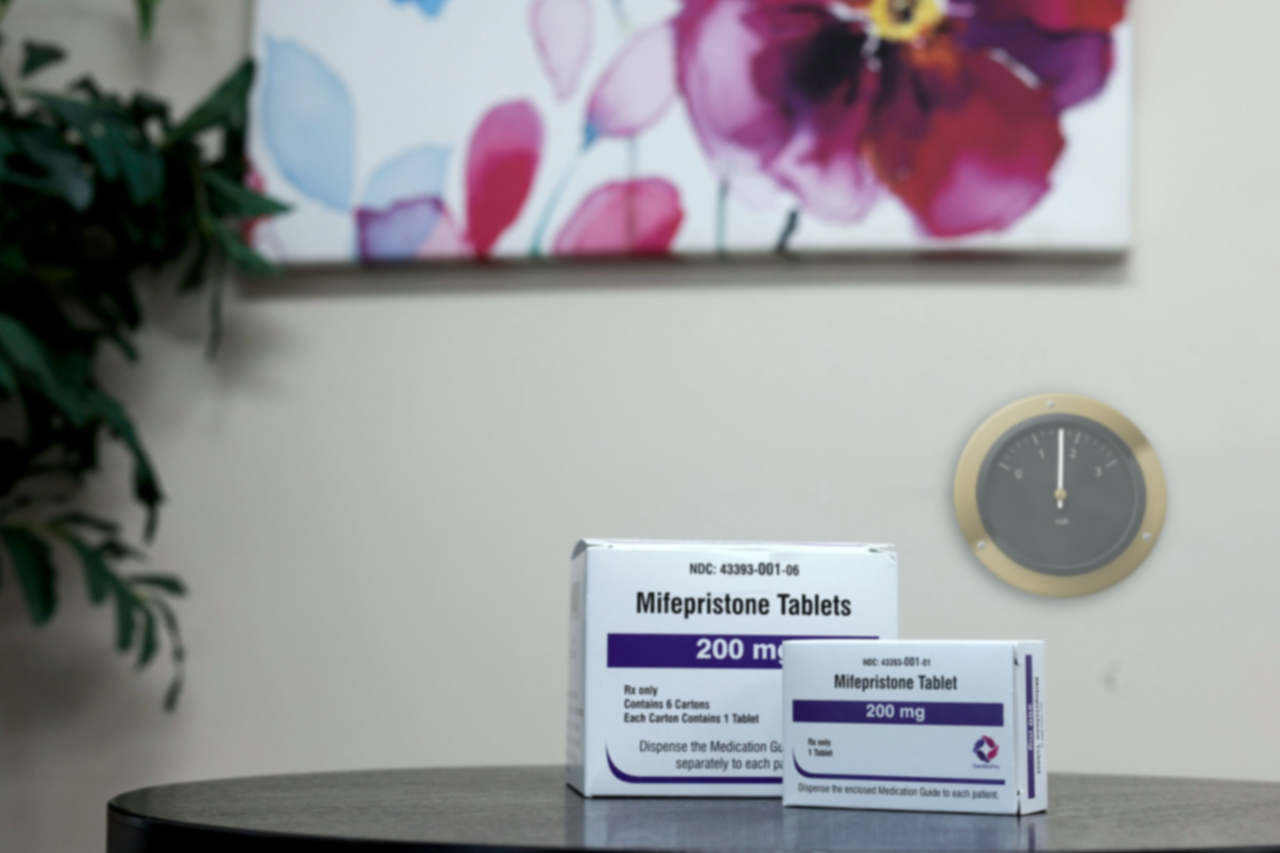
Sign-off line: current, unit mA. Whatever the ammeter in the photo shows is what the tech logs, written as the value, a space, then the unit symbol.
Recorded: 1.6 mA
